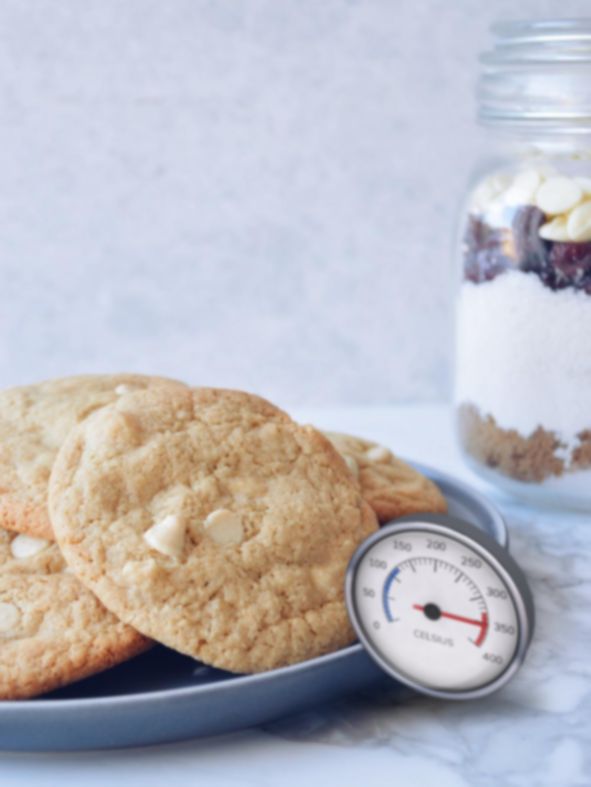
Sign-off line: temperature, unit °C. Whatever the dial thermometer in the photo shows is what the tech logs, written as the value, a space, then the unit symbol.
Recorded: 350 °C
